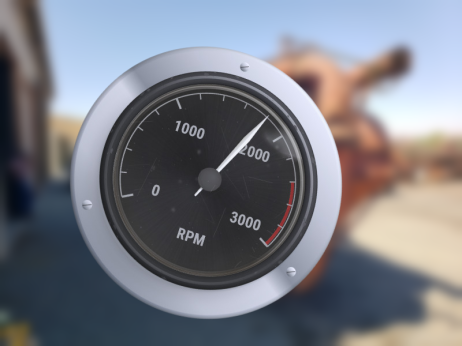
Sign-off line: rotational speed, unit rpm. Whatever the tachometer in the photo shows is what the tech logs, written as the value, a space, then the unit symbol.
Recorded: 1800 rpm
